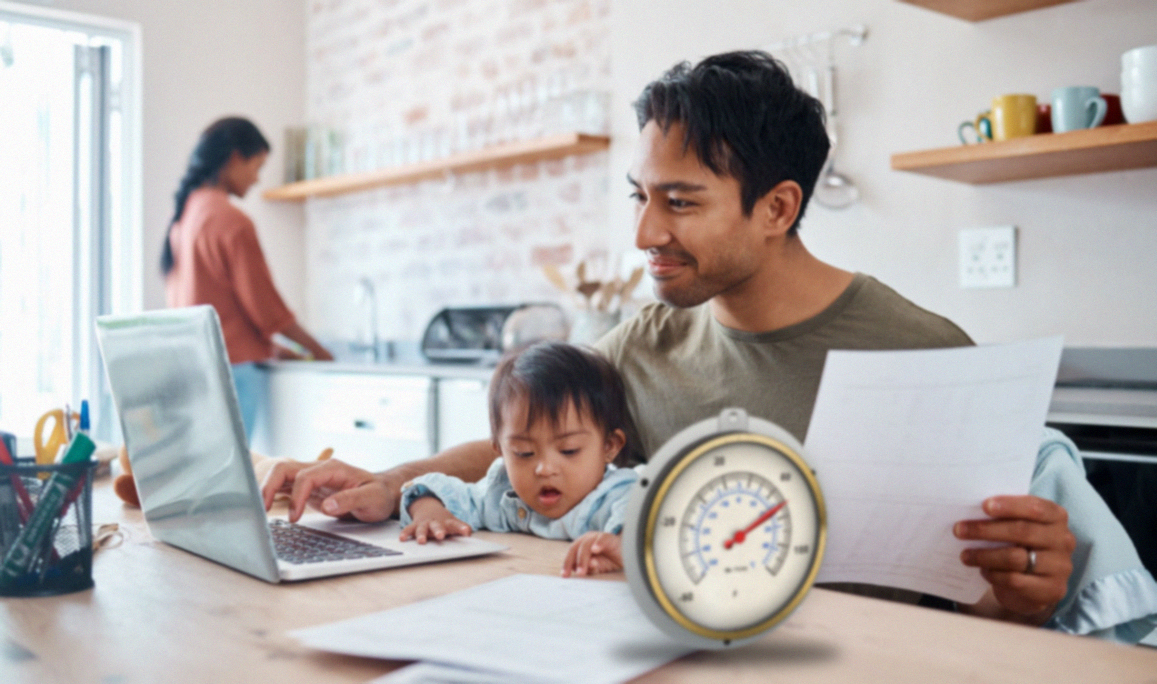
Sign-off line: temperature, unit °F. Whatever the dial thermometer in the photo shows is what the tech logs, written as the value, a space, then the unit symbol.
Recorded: 70 °F
